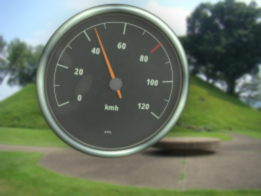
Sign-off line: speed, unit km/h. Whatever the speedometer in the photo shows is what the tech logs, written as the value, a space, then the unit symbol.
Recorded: 45 km/h
